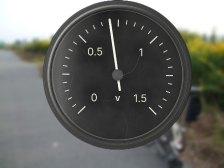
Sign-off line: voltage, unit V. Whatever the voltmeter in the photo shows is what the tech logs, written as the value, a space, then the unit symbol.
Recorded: 0.7 V
